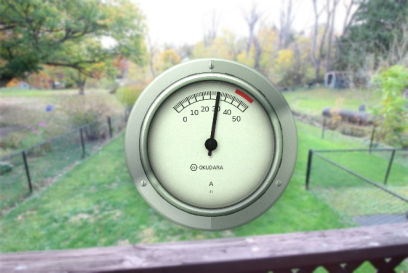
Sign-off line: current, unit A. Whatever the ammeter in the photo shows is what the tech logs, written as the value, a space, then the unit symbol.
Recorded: 30 A
